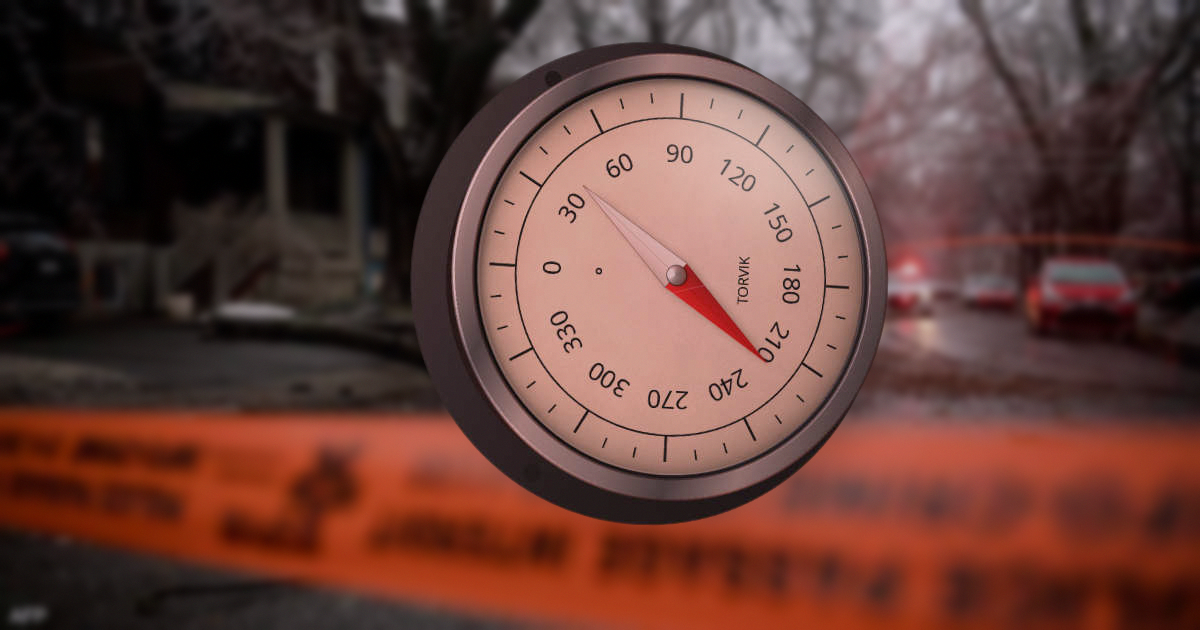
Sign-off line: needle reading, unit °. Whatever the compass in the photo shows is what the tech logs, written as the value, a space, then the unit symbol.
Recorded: 220 °
